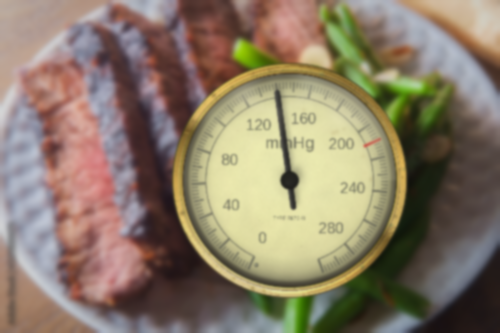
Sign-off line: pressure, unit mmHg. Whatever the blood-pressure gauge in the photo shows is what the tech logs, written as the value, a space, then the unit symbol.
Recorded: 140 mmHg
